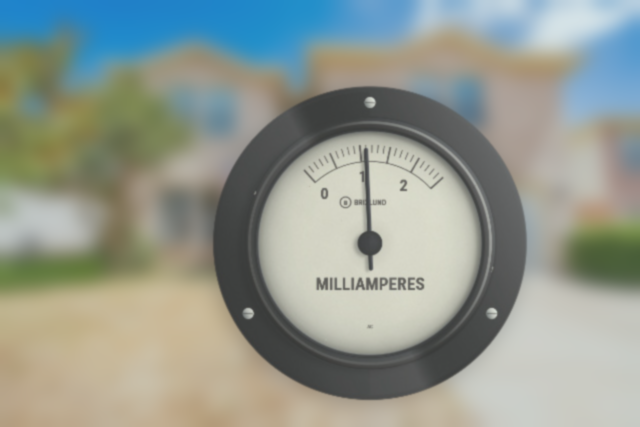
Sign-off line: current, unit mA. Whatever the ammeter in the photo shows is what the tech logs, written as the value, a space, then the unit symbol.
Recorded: 1.1 mA
